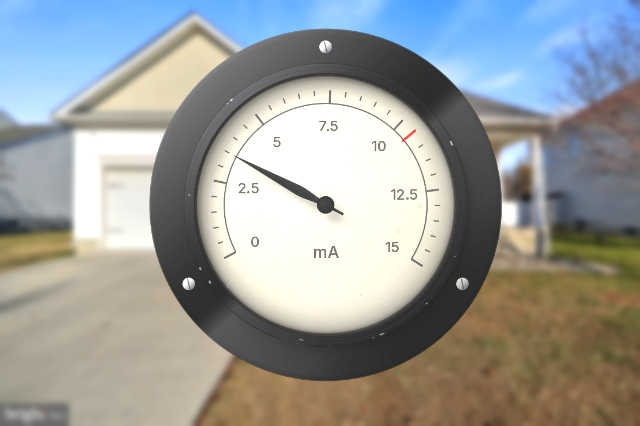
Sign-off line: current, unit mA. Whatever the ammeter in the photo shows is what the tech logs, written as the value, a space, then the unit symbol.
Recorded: 3.5 mA
